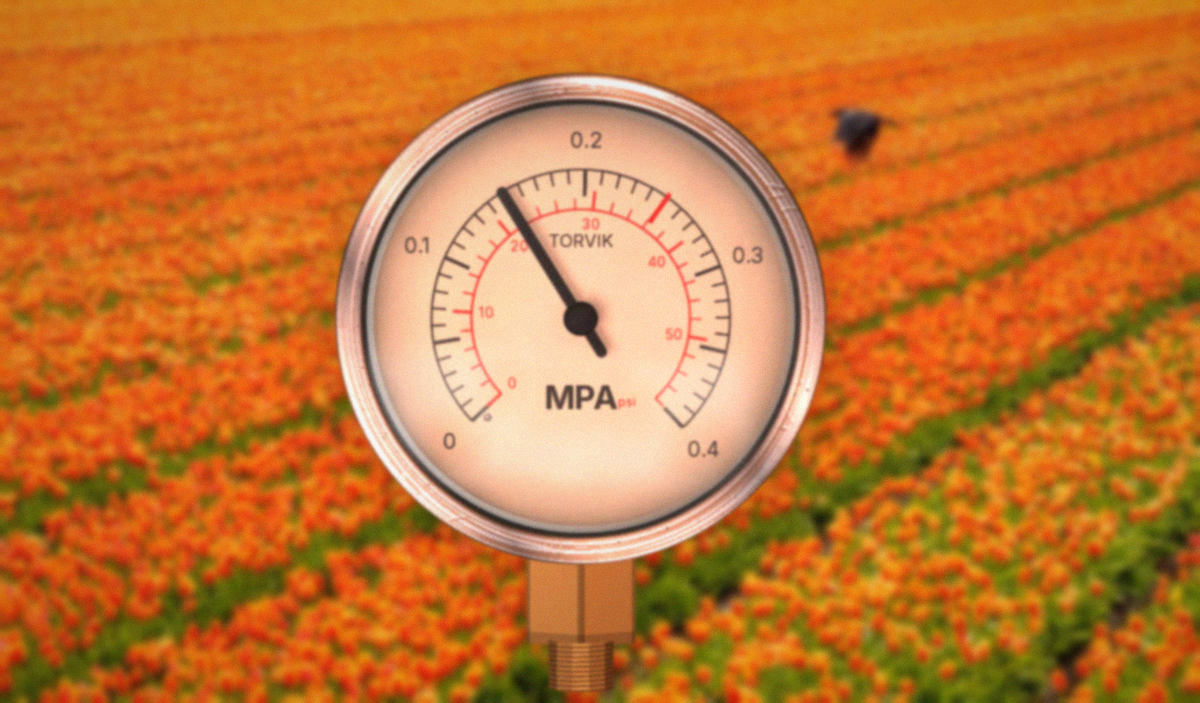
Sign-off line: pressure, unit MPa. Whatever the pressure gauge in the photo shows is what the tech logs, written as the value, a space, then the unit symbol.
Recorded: 0.15 MPa
